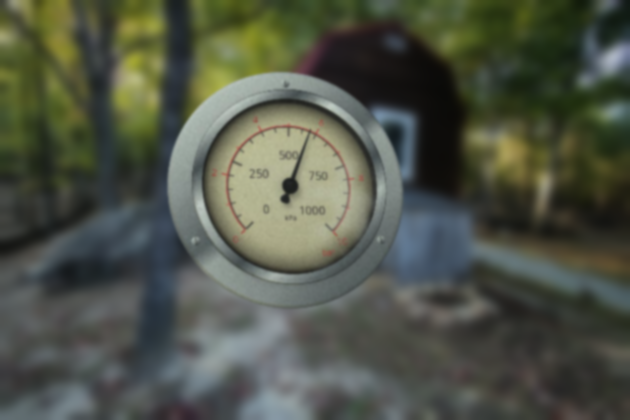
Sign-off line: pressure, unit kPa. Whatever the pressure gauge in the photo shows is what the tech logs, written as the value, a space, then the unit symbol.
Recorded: 575 kPa
